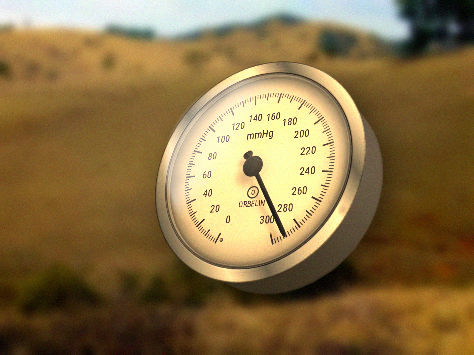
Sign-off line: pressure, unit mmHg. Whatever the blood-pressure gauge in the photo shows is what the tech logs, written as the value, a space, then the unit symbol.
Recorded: 290 mmHg
